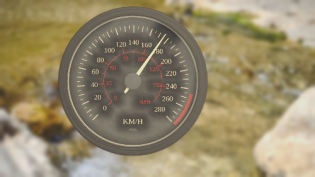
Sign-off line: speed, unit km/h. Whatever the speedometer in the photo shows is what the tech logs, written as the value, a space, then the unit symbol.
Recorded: 175 km/h
